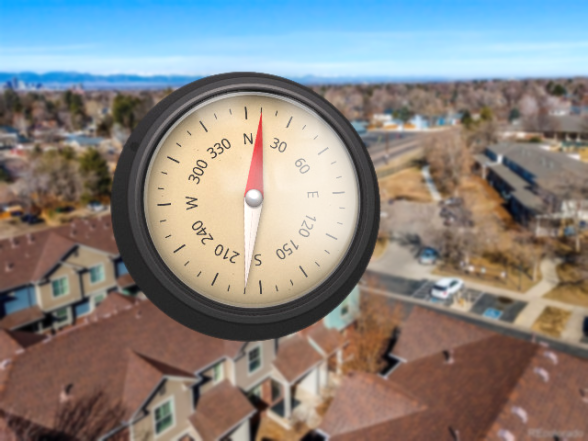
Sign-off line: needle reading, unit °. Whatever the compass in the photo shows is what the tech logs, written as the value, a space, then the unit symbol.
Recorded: 10 °
